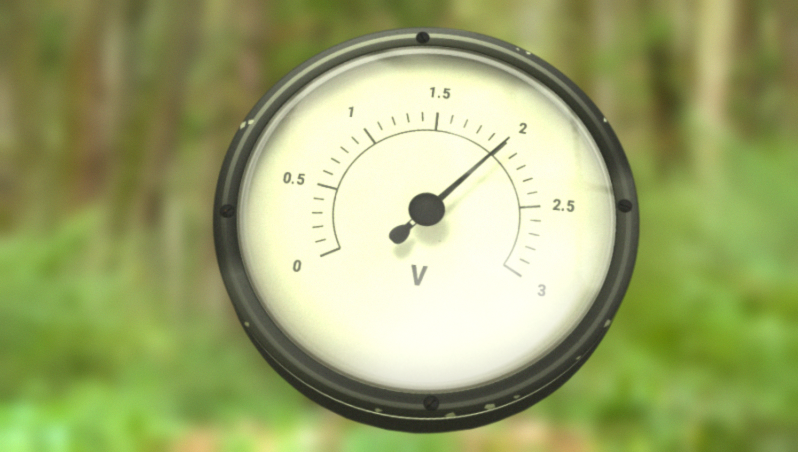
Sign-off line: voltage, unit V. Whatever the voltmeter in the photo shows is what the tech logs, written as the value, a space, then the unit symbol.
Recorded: 2 V
